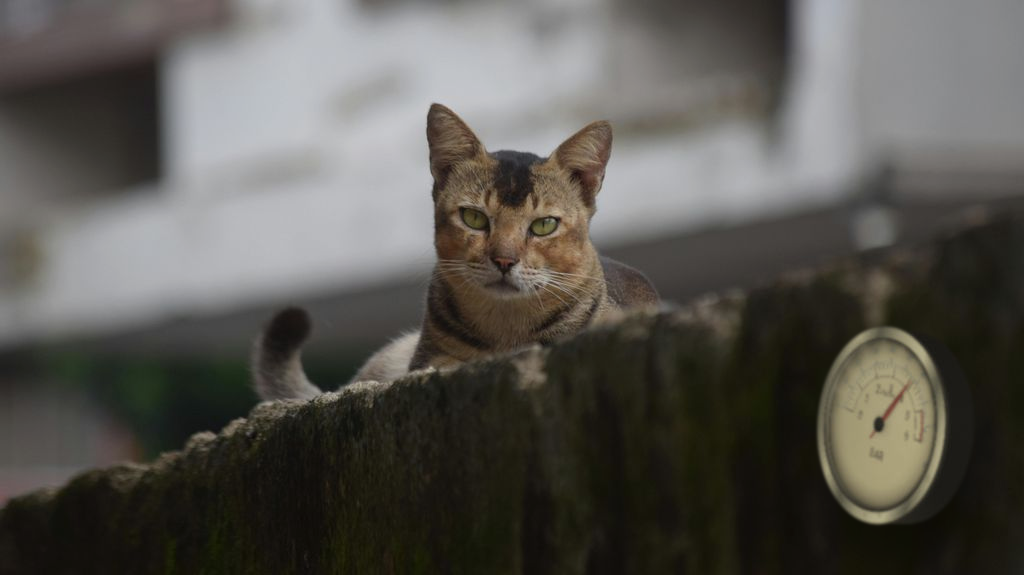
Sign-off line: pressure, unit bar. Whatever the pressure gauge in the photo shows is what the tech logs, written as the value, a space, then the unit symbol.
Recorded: 4 bar
